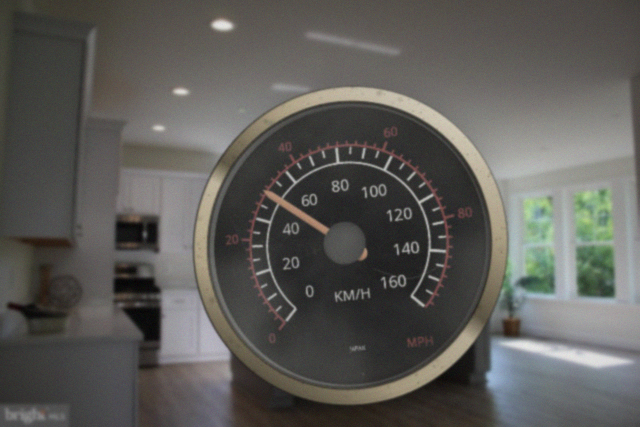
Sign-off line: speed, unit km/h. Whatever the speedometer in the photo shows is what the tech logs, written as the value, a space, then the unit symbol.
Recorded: 50 km/h
